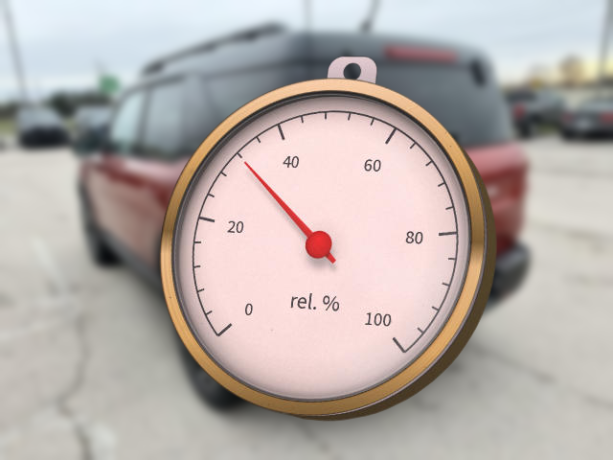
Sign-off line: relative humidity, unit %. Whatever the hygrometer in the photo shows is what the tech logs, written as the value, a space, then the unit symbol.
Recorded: 32 %
